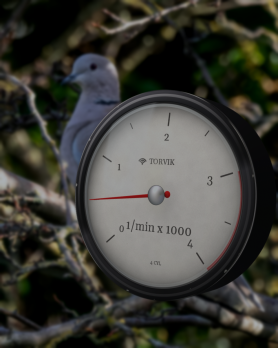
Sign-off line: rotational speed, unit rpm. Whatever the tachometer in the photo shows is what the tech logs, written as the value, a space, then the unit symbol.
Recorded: 500 rpm
